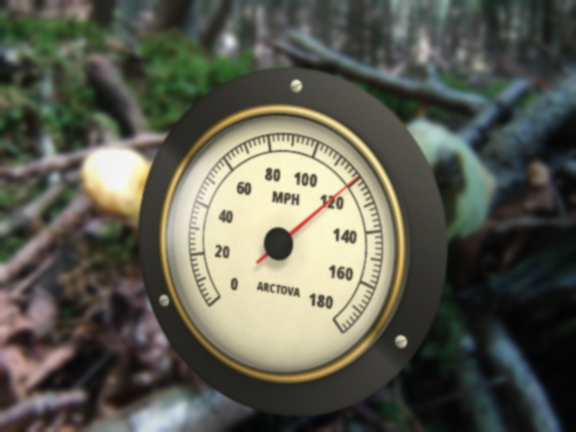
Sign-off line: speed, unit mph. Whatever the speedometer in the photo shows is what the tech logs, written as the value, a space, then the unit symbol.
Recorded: 120 mph
